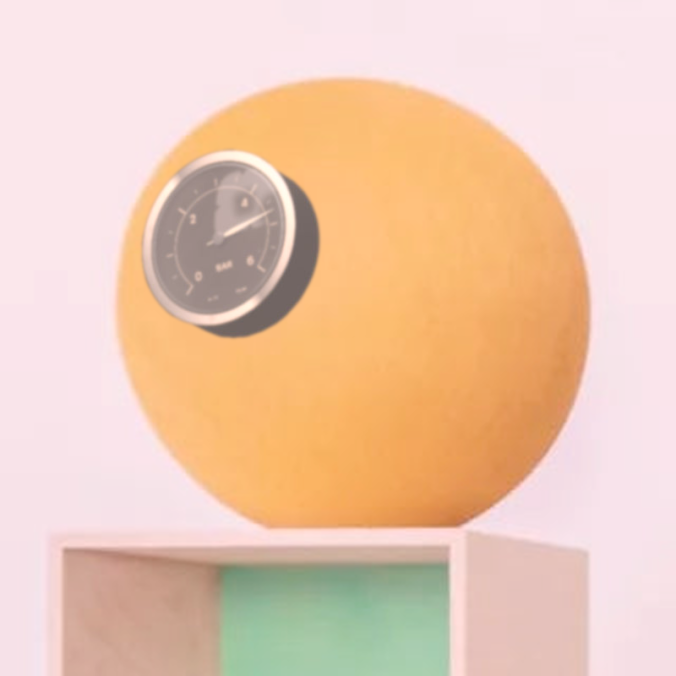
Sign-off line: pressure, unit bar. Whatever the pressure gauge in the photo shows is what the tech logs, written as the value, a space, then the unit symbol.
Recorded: 4.75 bar
